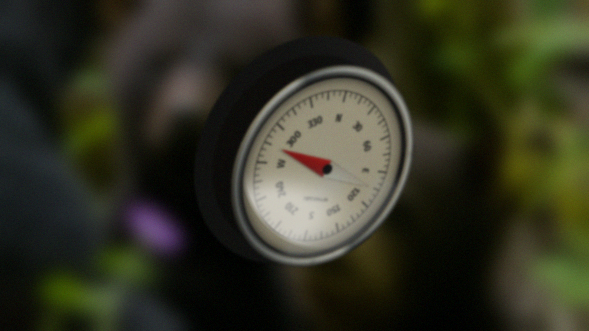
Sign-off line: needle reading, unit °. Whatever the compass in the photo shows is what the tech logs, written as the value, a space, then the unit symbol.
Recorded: 285 °
